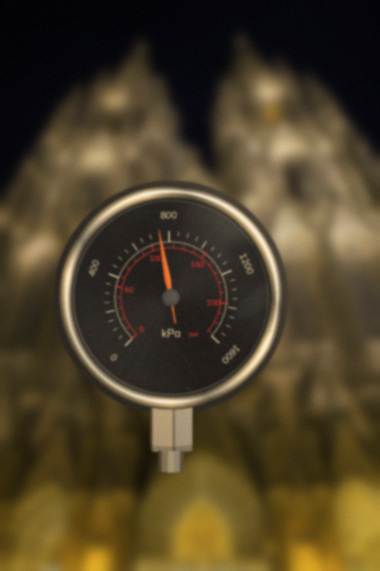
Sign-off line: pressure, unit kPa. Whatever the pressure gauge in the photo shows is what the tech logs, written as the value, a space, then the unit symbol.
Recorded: 750 kPa
